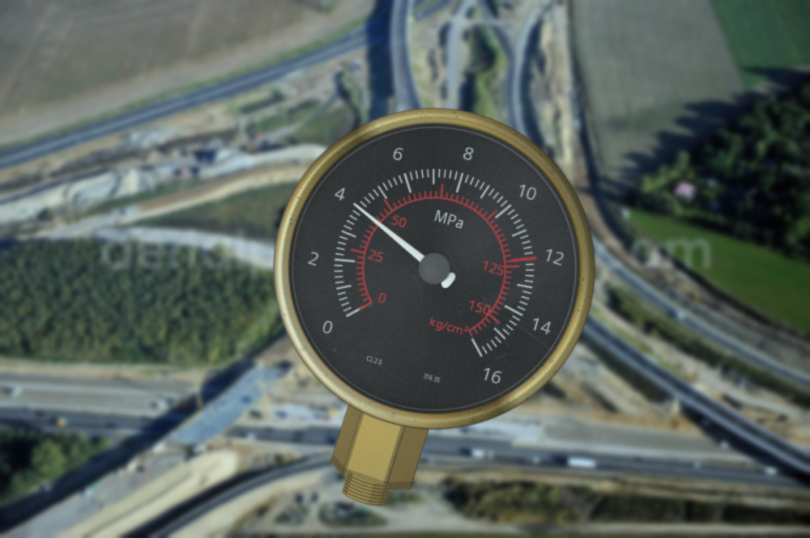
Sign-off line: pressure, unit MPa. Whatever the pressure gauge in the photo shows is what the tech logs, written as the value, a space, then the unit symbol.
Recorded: 4 MPa
